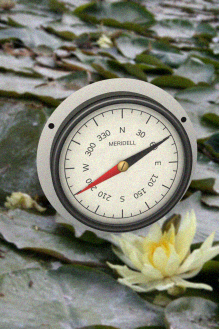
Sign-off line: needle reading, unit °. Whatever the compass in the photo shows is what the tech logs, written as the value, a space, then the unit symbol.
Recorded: 240 °
